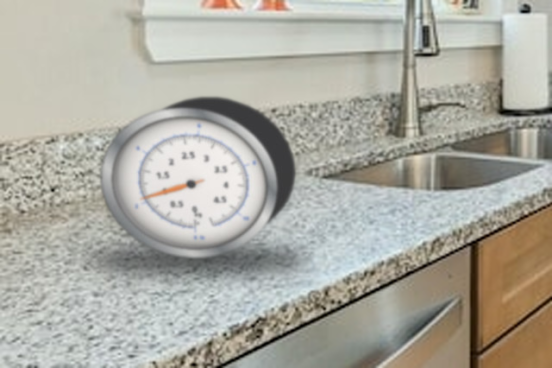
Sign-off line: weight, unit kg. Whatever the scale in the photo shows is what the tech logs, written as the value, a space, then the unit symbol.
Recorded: 1 kg
